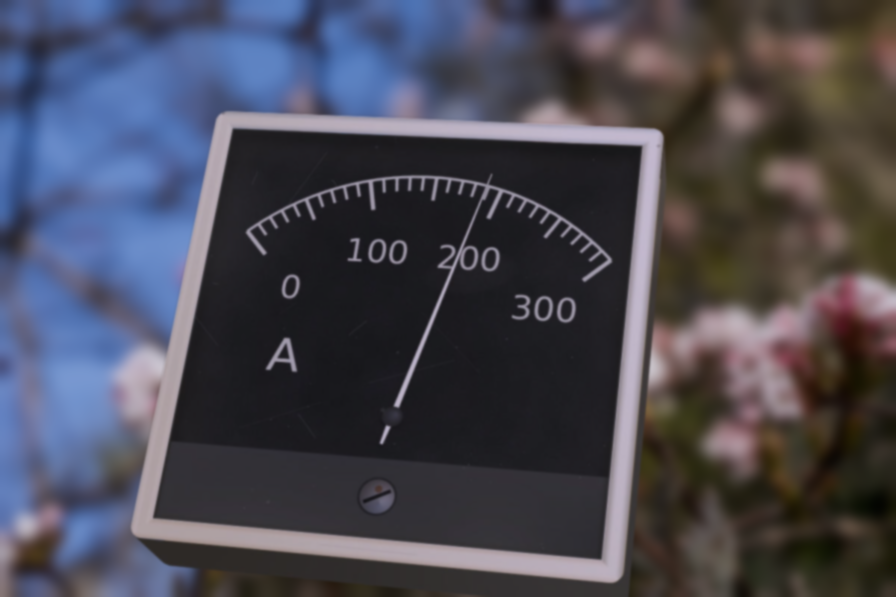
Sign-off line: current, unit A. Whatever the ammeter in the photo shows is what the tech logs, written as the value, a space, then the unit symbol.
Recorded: 190 A
